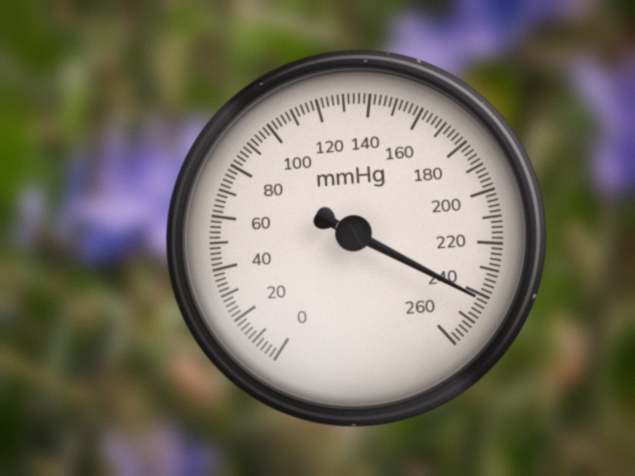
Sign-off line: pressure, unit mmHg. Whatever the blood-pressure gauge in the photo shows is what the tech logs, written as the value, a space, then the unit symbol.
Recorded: 242 mmHg
